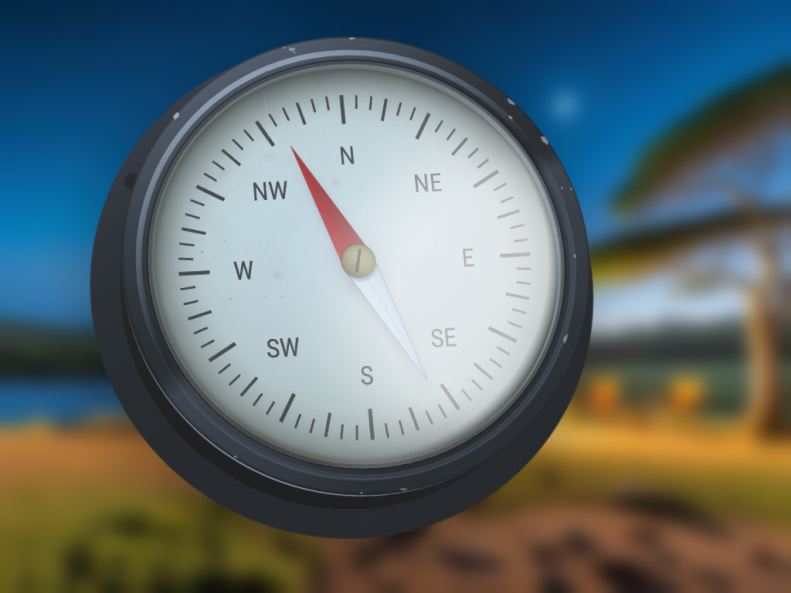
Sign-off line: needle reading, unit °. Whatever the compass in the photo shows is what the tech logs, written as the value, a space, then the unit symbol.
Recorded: 335 °
